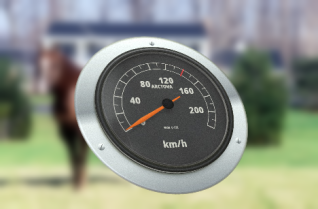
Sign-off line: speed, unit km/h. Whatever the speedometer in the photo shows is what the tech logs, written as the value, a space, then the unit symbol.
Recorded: 0 km/h
